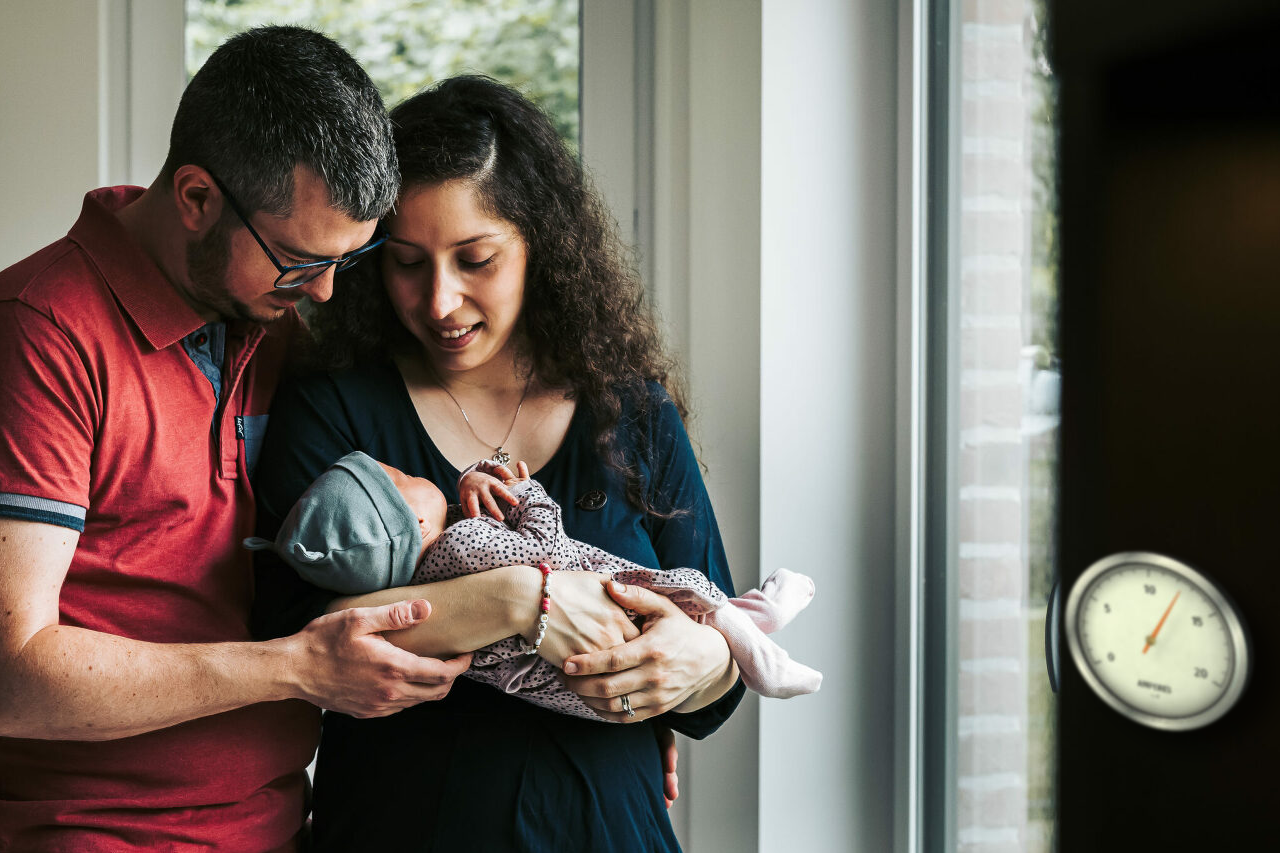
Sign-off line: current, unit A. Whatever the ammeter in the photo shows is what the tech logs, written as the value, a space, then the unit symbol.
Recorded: 12.5 A
